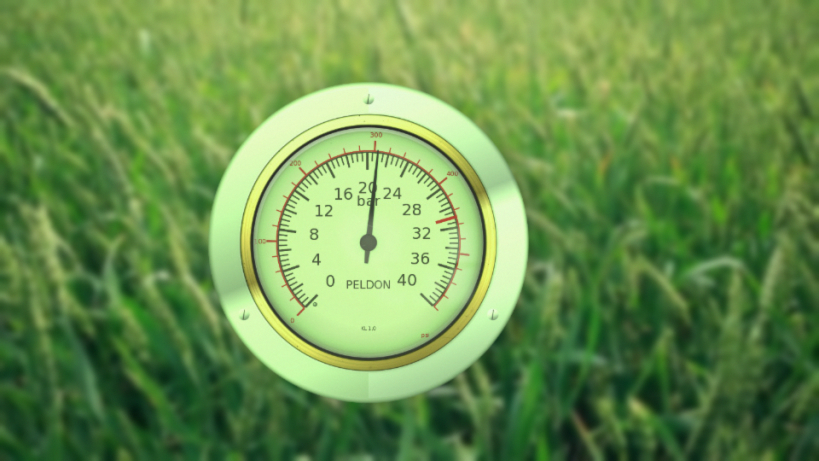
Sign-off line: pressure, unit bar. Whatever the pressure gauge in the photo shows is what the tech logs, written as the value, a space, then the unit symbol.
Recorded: 21 bar
